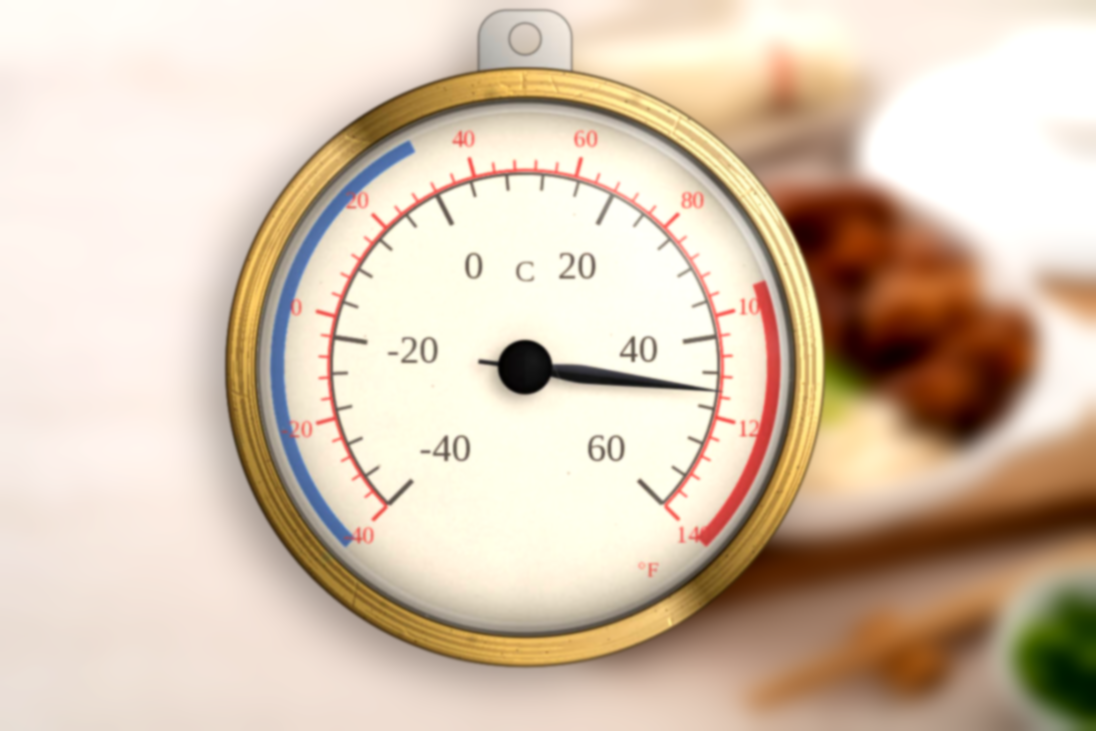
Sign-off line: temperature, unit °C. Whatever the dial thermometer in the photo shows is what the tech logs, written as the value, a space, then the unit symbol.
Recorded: 46 °C
